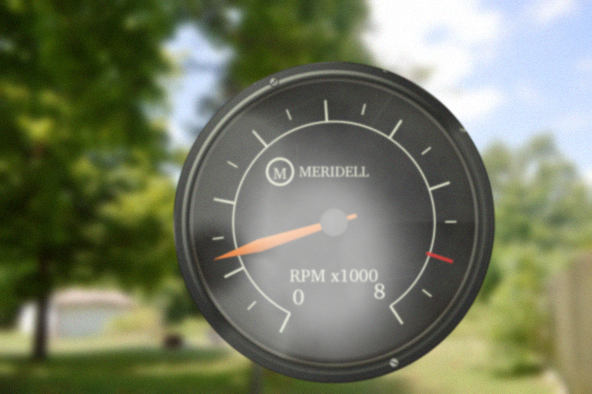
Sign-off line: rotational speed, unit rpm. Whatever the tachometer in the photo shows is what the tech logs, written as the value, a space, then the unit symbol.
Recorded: 1250 rpm
